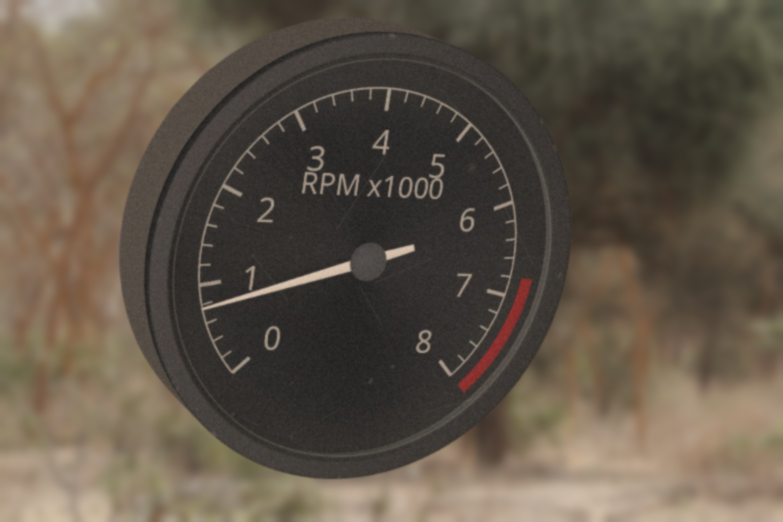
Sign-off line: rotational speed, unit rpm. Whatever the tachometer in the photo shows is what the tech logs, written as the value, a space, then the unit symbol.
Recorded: 800 rpm
